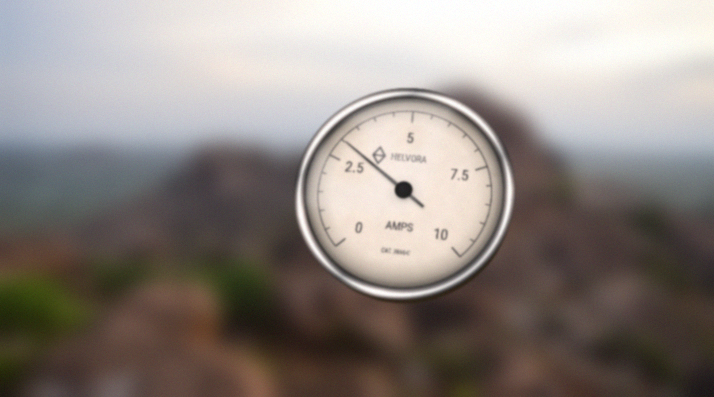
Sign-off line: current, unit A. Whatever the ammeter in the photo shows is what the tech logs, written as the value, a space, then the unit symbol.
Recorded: 3 A
